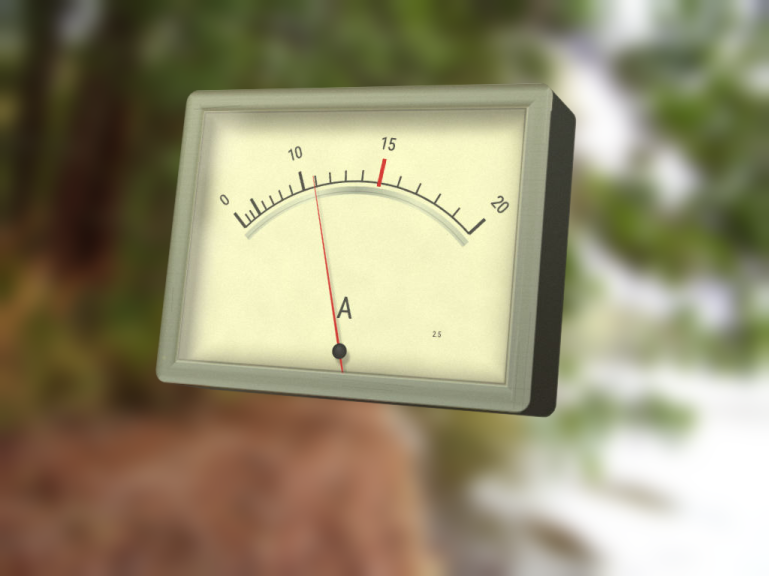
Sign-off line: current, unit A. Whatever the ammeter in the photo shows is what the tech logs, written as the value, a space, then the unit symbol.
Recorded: 11 A
